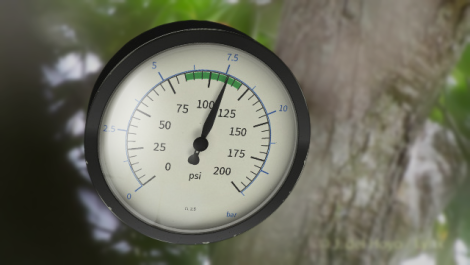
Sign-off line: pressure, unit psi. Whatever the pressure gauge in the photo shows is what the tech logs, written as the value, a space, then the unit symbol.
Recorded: 110 psi
